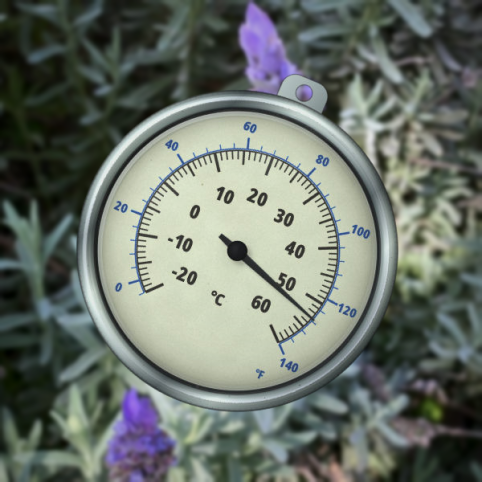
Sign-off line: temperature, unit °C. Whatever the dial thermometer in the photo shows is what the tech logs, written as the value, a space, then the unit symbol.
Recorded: 53 °C
